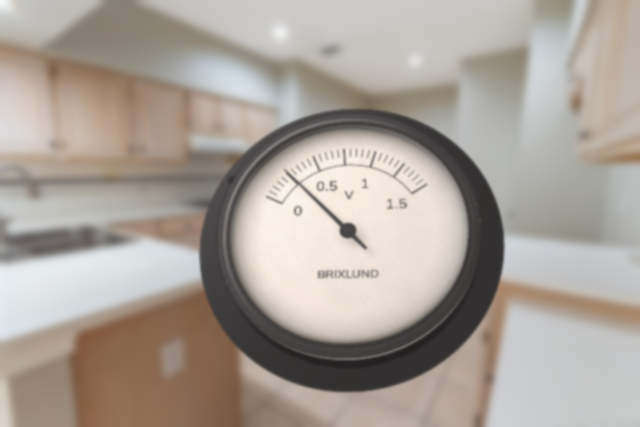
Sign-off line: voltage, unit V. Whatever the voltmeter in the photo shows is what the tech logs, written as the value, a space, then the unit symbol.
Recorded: 0.25 V
